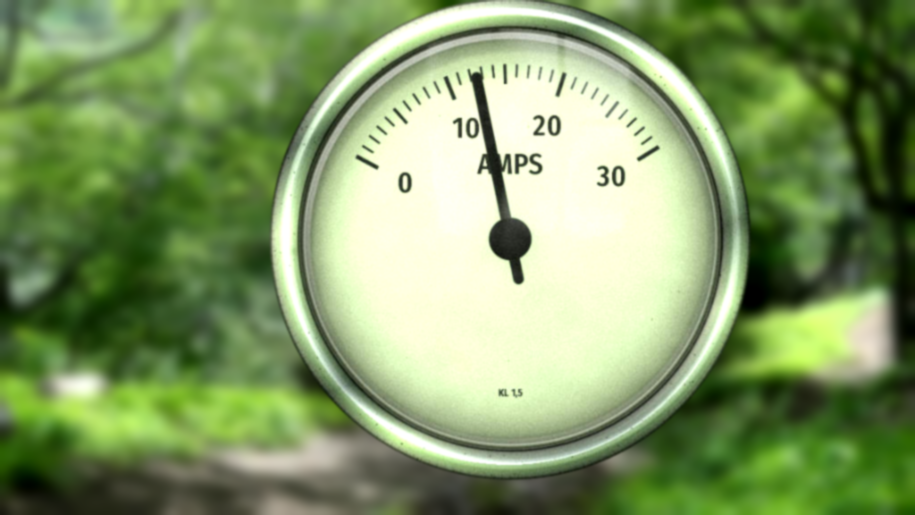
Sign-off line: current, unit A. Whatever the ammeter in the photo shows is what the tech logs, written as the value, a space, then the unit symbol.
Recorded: 12.5 A
